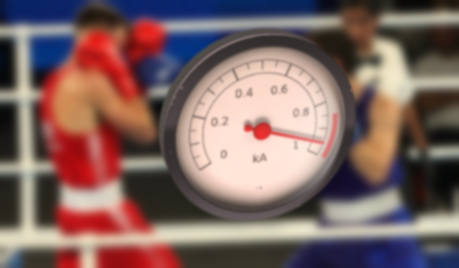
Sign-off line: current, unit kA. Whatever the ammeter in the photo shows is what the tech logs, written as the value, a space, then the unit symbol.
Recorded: 0.95 kA
